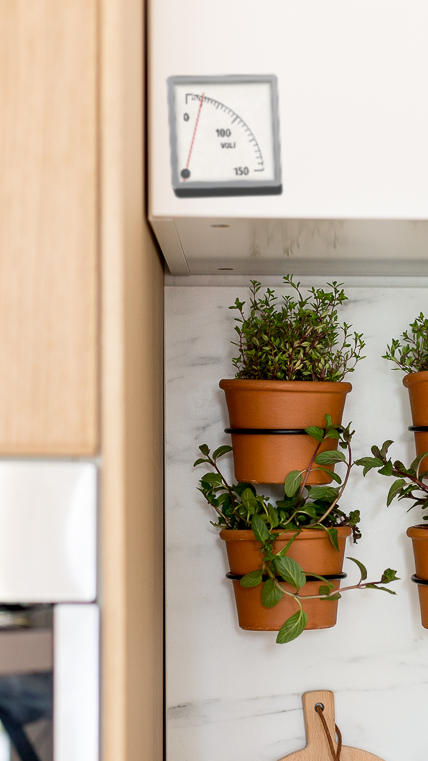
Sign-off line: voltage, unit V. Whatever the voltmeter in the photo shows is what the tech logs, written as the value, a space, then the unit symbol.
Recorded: 50 V
